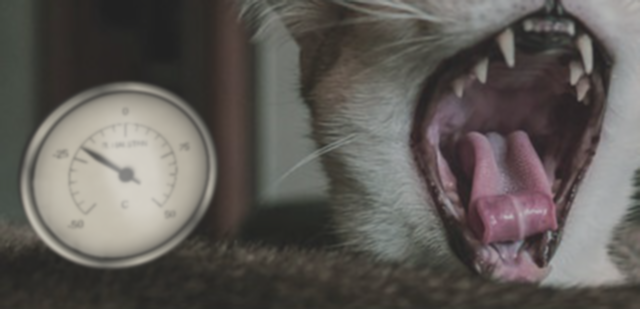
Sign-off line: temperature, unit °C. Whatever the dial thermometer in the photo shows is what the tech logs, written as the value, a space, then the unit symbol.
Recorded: -20 °C
